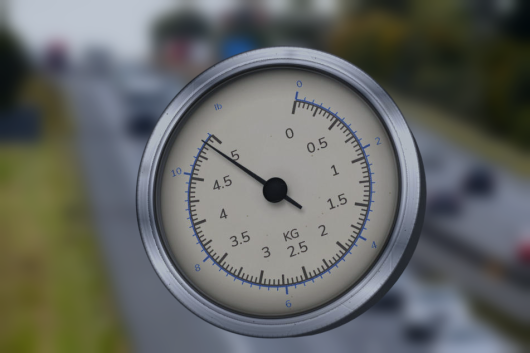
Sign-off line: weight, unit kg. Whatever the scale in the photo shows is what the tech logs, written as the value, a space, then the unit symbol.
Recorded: 4.9 kg
